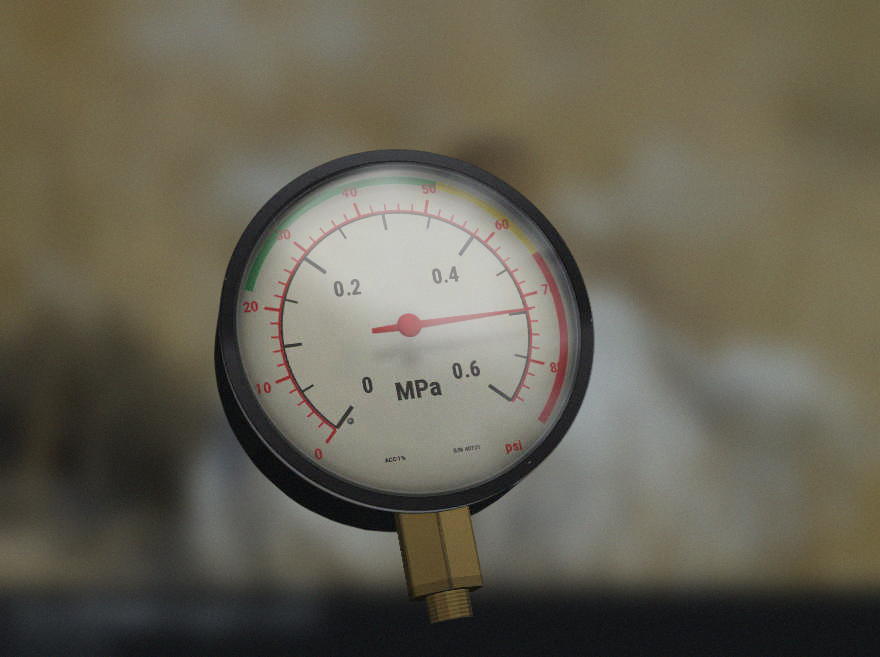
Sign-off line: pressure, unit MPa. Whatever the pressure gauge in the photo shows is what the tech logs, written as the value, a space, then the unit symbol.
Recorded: 0.5 MPa
